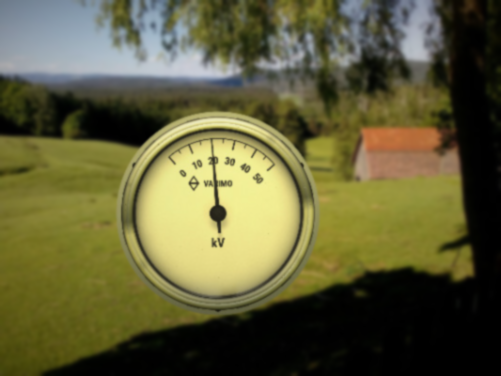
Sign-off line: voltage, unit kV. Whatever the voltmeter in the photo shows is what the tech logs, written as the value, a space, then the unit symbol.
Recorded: 20 kV
